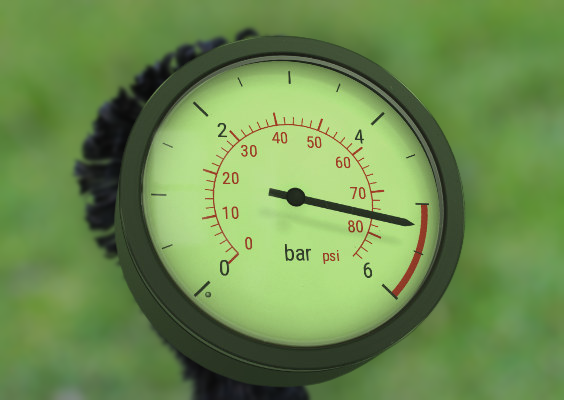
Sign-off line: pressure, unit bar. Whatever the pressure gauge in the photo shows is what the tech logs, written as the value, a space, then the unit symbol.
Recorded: 5.25 bar
